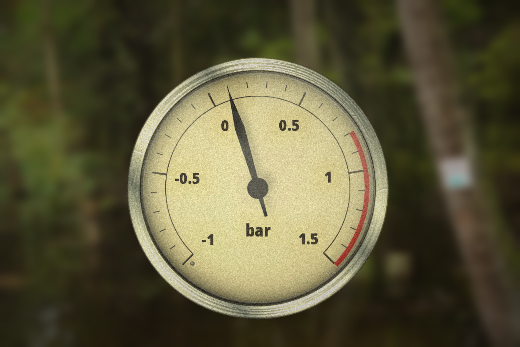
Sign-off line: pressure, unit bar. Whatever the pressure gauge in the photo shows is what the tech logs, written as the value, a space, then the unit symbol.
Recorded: 0.1 bar
